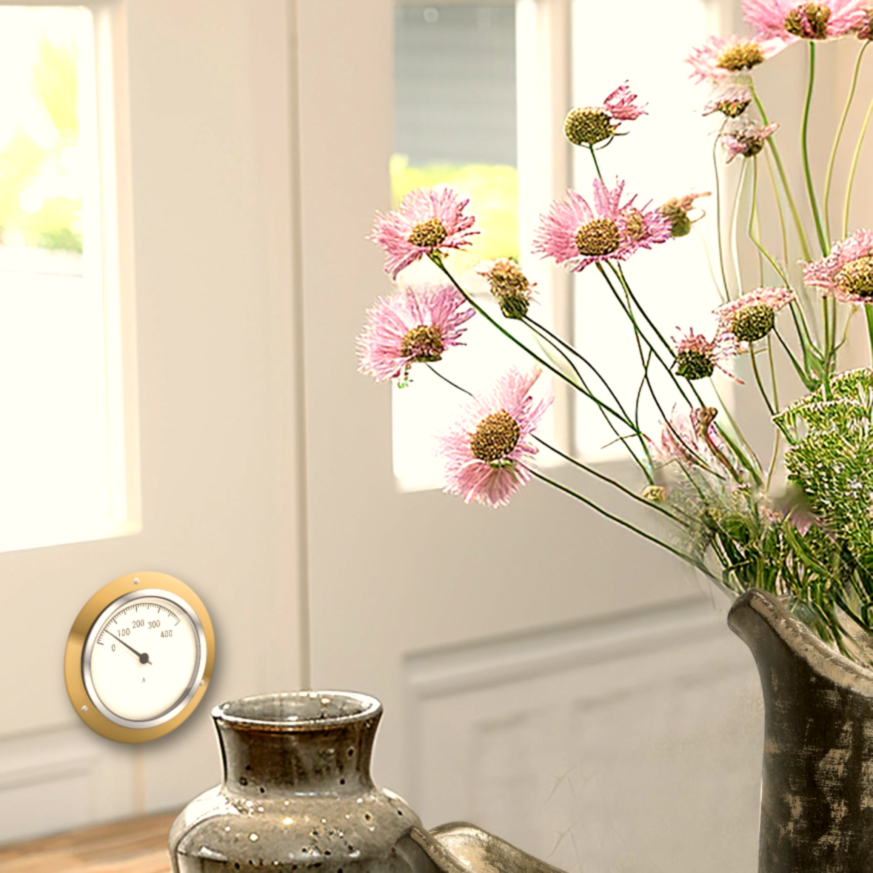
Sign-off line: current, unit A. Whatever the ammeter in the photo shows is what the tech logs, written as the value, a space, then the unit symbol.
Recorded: 50 A
